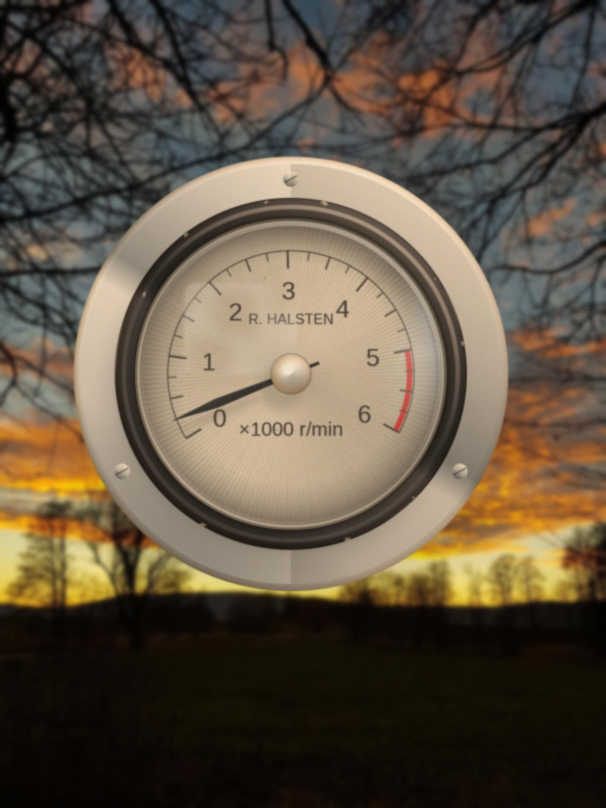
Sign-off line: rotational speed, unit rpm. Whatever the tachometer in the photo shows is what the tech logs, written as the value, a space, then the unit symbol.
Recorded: 250 rpm
